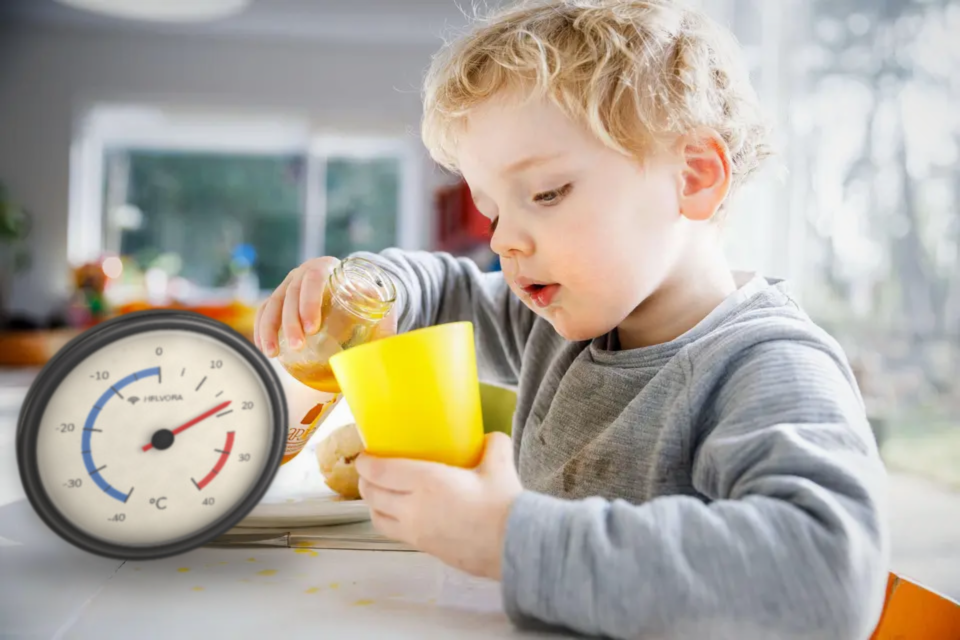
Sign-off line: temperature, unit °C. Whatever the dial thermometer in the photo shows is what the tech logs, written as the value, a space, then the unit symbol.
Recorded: 17.5 °C
